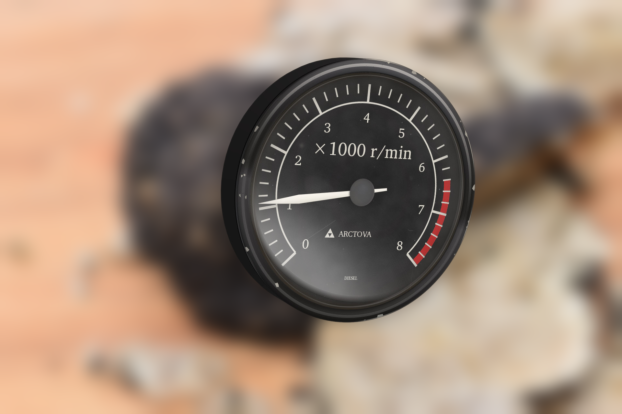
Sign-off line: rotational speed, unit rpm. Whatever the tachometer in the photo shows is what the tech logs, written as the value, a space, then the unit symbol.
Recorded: 1100 rpm
